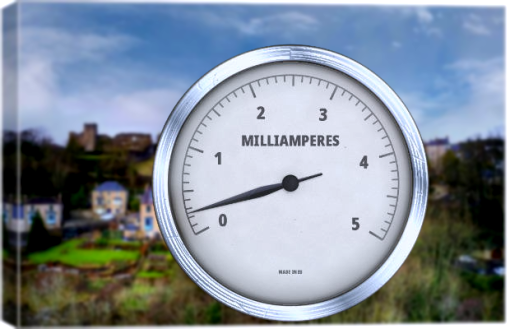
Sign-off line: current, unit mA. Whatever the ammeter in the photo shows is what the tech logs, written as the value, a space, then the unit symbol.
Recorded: 0.25 mA
